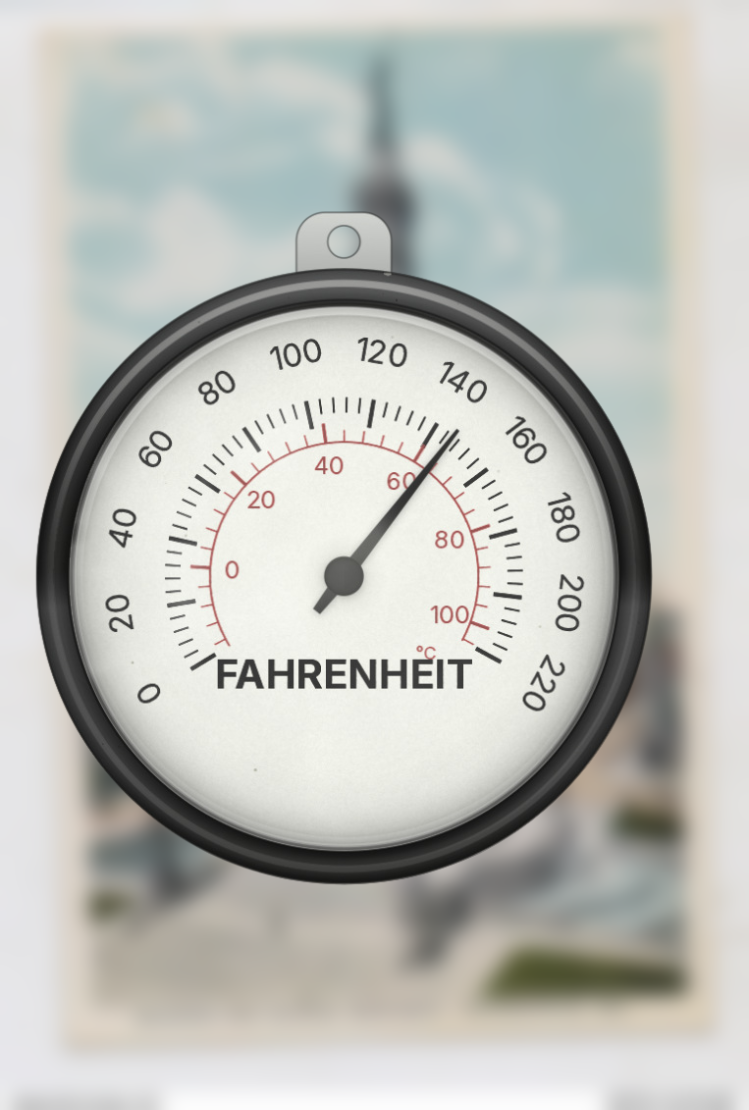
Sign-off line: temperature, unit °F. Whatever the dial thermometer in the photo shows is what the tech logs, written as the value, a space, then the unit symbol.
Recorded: 146 °F
